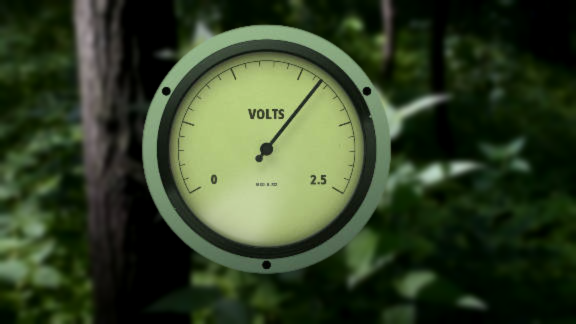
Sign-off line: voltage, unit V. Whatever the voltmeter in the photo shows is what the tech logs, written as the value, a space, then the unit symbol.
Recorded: 1.65 V
